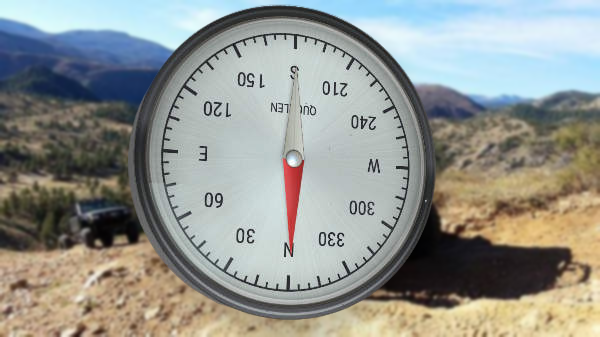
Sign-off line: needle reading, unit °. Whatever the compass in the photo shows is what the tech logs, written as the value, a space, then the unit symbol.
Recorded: 0 °
